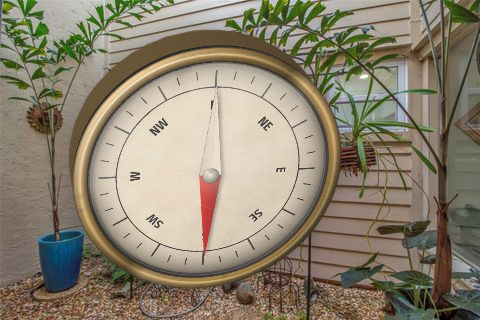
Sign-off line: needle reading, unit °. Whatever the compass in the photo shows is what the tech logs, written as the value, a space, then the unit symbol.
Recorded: 180 °
